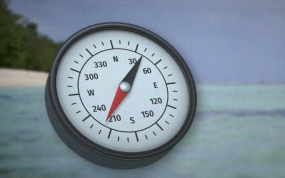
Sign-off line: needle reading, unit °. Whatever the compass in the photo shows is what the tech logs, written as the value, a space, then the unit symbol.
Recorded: 220 °
